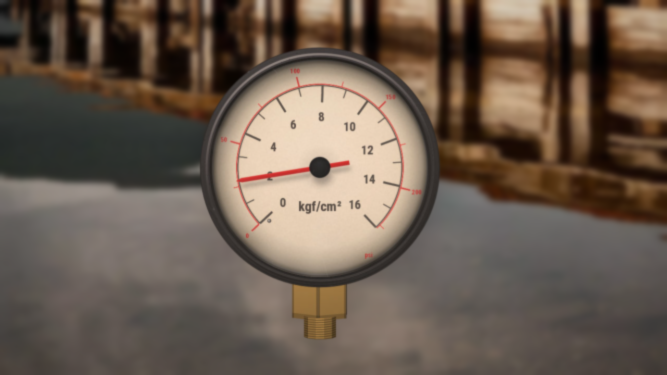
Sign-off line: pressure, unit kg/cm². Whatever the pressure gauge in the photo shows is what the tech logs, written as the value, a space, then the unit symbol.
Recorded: 2 kg/cm²
